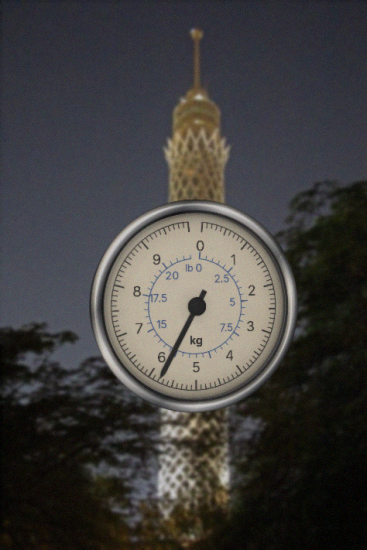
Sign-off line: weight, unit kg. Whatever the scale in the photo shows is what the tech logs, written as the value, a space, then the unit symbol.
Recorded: 5.8 kg
